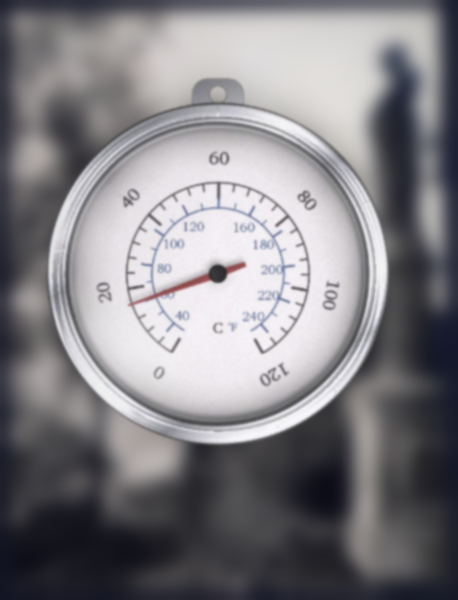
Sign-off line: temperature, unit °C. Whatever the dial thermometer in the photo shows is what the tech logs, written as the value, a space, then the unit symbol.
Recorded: 16 °C
